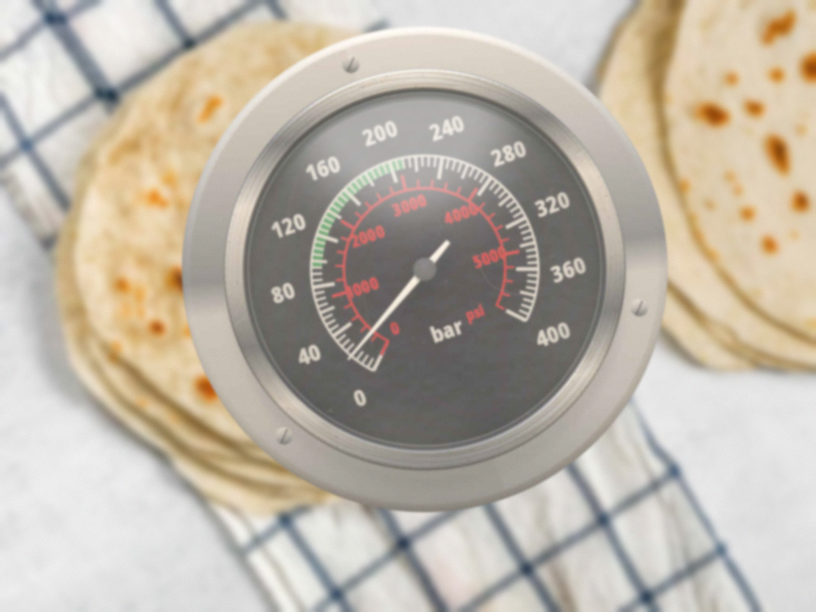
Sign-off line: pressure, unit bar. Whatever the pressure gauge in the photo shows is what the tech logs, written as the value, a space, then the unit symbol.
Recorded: 20 bar
